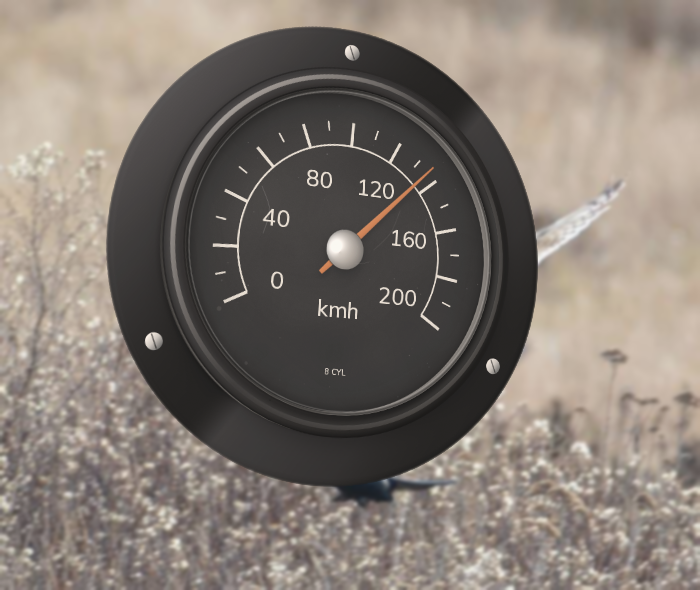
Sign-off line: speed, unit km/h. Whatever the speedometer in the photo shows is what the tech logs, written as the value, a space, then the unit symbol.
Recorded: 135 km/h
